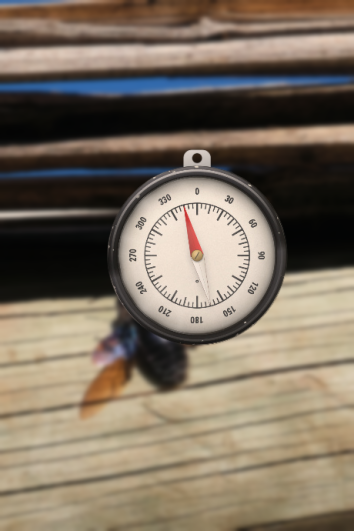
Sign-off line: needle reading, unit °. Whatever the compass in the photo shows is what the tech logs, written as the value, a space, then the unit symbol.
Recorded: 345 °
